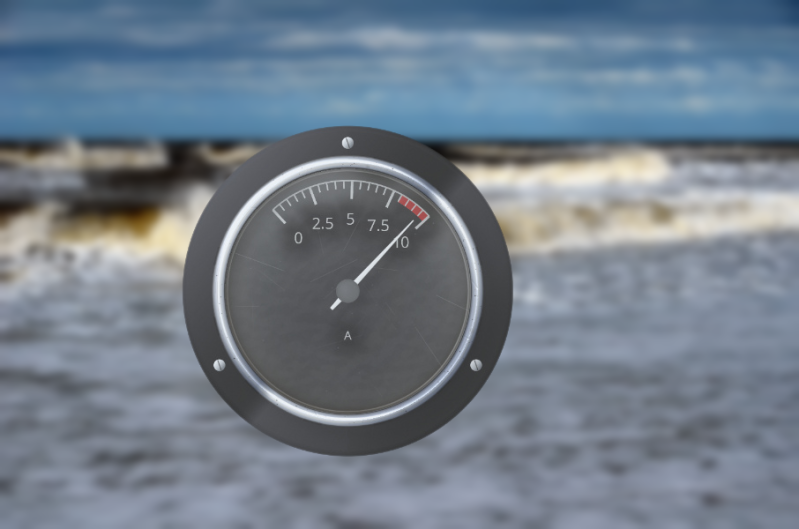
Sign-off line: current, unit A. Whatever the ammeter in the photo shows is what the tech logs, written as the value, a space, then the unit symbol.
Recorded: 9.5 A
